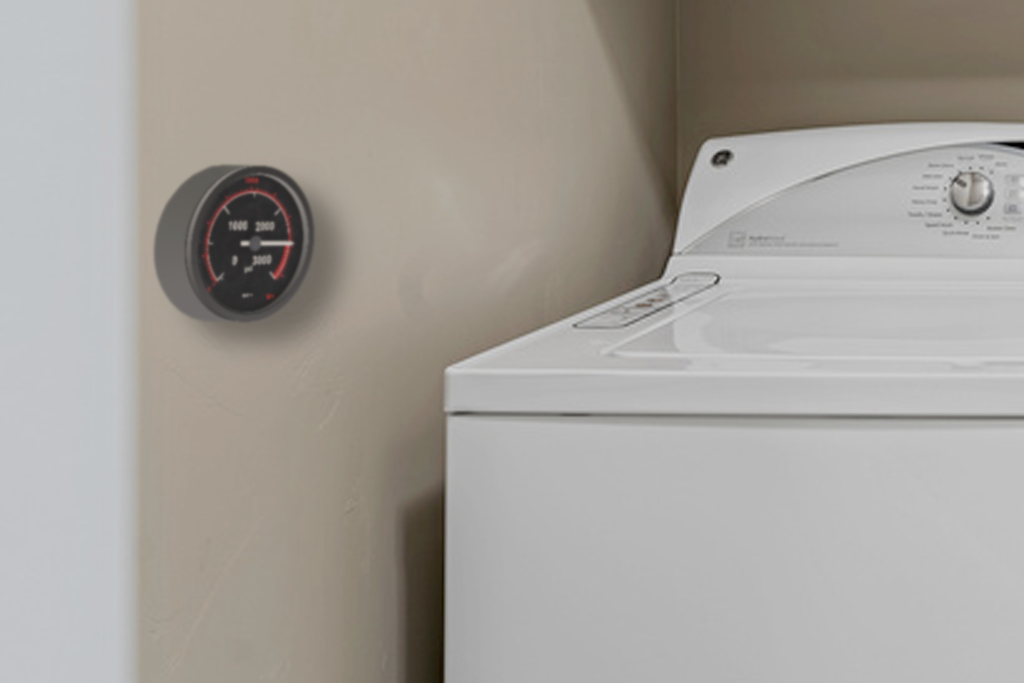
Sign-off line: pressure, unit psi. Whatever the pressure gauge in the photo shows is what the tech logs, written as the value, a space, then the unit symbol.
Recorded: 2500 psi
